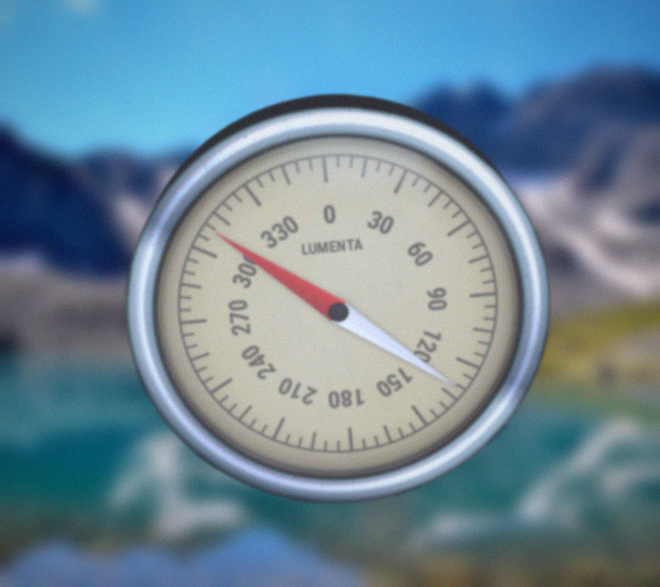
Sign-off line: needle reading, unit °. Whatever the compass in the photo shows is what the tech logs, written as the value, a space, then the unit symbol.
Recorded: 310 °
